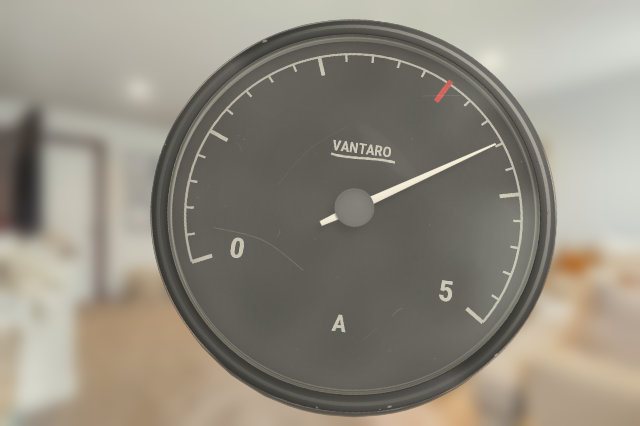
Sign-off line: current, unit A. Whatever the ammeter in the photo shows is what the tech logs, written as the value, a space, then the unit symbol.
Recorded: 3.6 A
